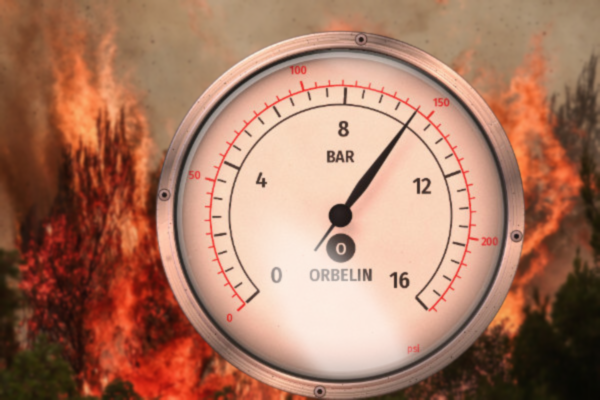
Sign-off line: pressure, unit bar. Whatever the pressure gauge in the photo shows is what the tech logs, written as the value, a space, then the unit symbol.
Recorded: 10 bar
